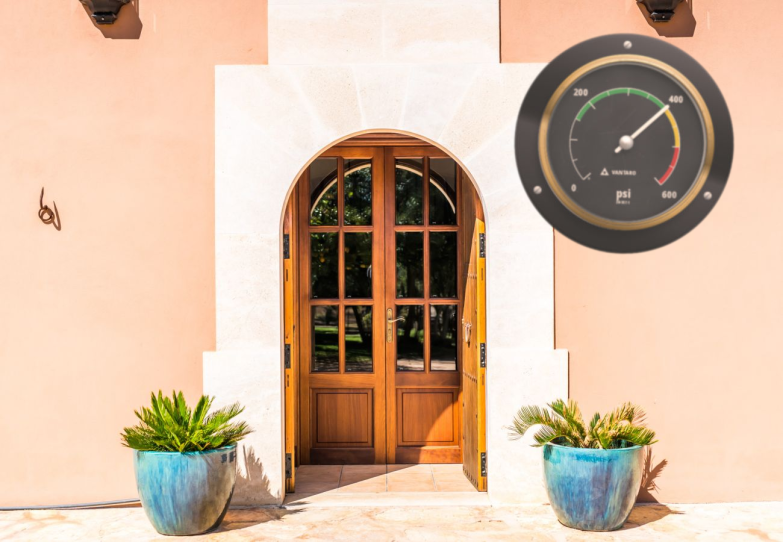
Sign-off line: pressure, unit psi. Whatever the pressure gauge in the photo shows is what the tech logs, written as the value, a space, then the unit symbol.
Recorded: 400 psi
